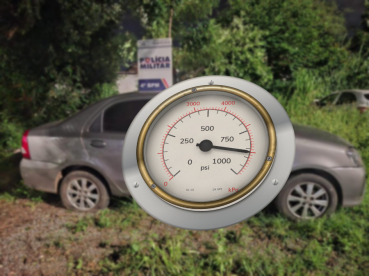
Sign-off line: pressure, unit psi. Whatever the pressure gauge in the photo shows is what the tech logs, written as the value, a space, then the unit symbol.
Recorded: 875 psi
